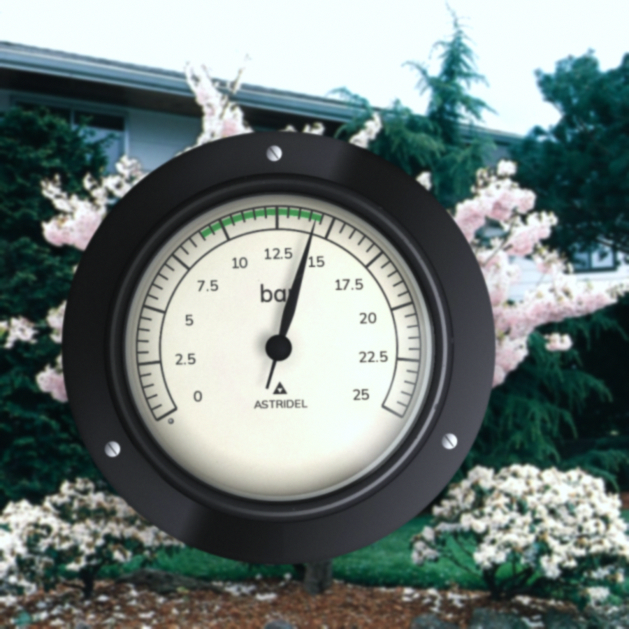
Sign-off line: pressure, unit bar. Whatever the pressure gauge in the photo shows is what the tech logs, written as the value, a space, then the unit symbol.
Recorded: 14.25 bar
